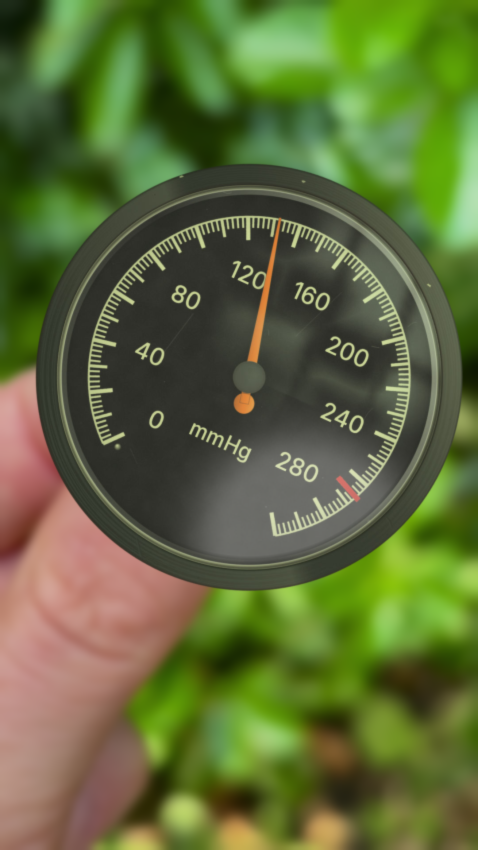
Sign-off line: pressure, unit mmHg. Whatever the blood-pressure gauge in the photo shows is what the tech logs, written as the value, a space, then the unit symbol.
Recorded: 132 mmHg
